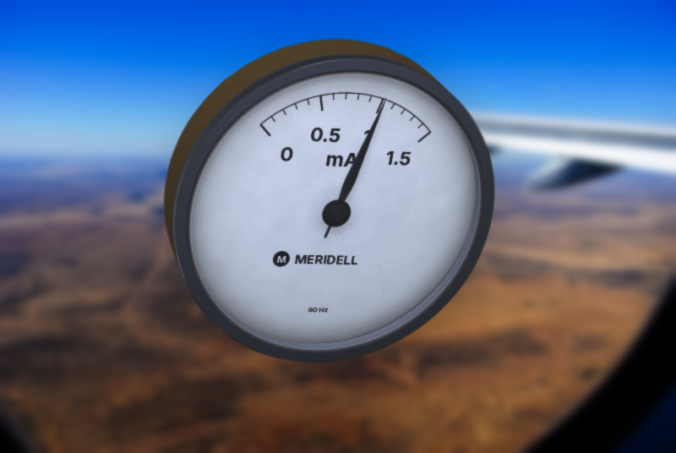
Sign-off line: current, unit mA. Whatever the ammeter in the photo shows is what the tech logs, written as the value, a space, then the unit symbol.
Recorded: 1 mA
